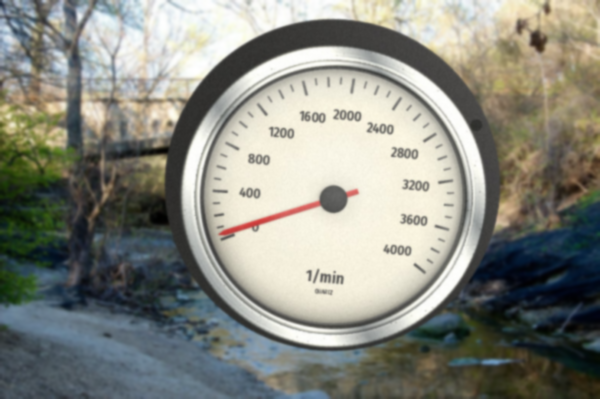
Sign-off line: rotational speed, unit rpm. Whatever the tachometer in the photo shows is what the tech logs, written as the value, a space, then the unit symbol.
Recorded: 50 rpm
